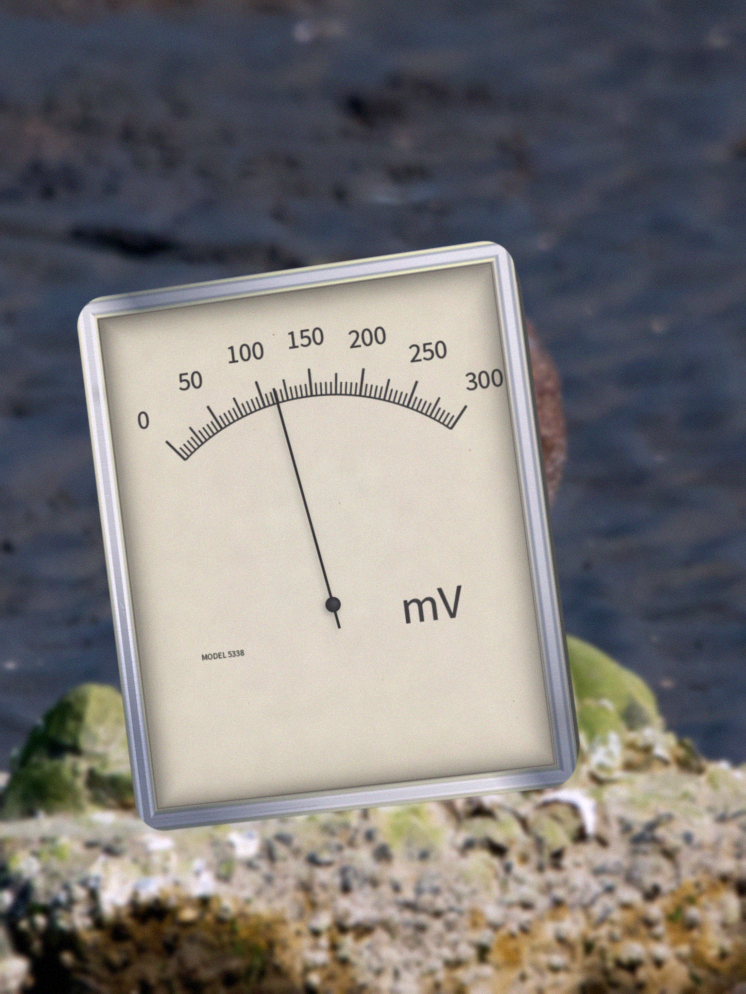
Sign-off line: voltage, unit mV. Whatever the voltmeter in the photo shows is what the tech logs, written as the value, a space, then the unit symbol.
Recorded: 115 mV
